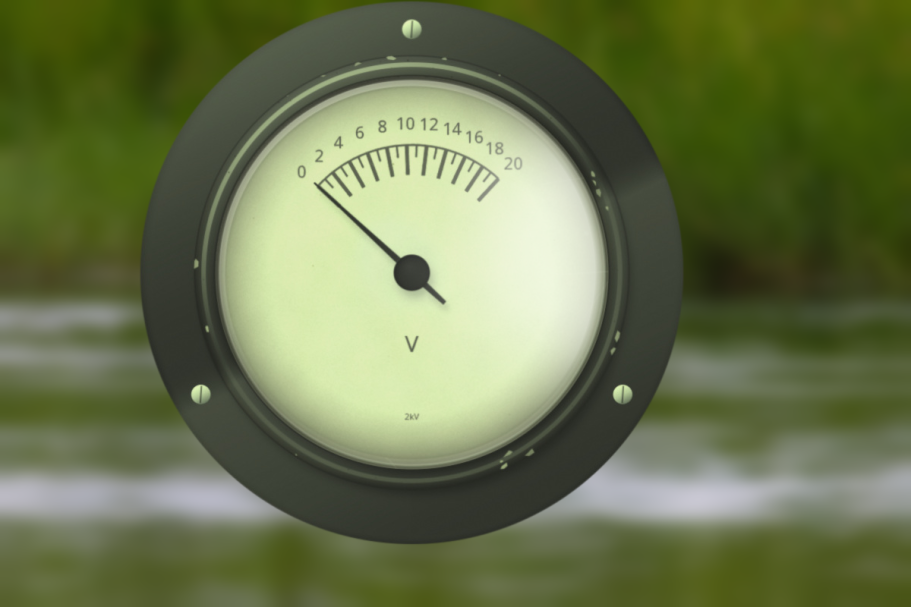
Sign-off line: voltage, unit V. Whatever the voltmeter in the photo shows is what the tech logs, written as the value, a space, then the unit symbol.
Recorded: 0 V
